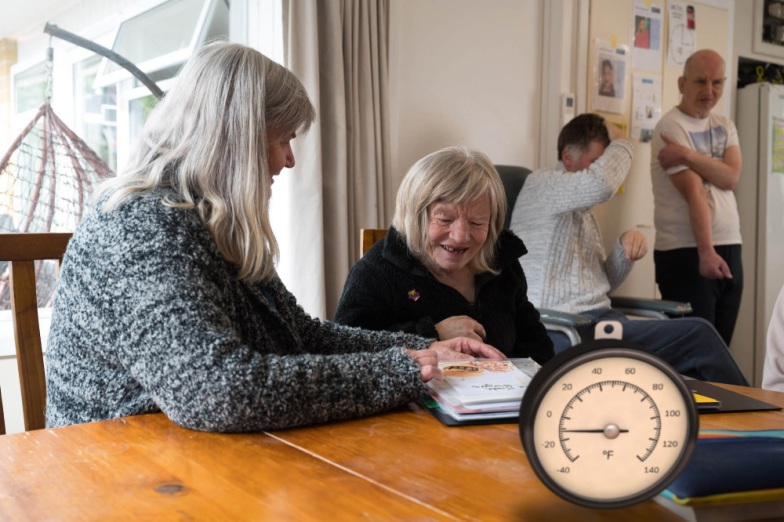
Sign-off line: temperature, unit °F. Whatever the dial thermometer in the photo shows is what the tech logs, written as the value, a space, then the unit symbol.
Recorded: -10 °F
